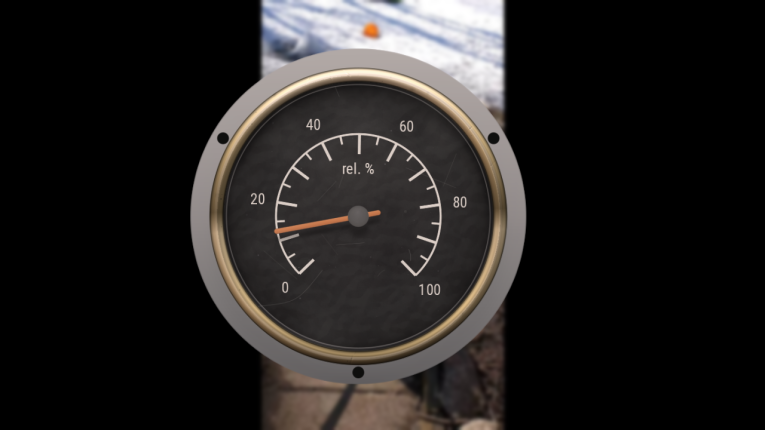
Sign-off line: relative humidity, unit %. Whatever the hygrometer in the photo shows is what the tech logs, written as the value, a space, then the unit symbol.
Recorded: 12.5 %
